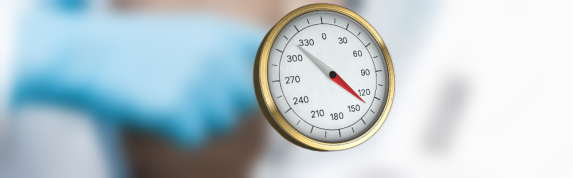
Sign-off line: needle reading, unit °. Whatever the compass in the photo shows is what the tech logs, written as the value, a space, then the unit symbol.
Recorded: 135 °
